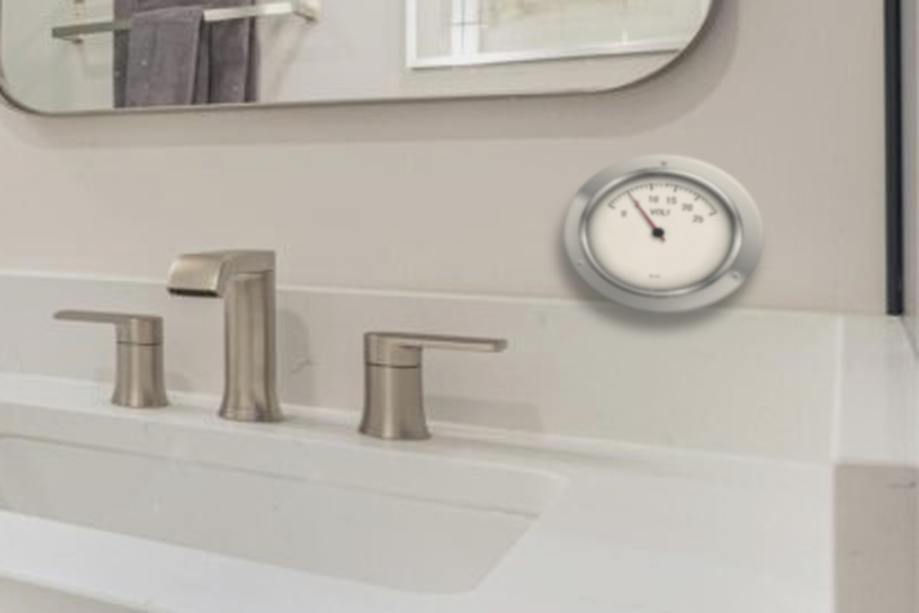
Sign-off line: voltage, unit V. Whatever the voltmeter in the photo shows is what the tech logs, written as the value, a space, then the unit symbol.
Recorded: 5 V
